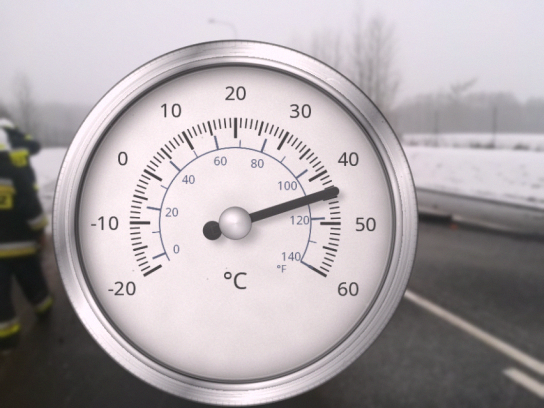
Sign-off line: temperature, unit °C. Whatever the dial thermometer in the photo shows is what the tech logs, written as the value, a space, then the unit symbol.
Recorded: 44 °C
